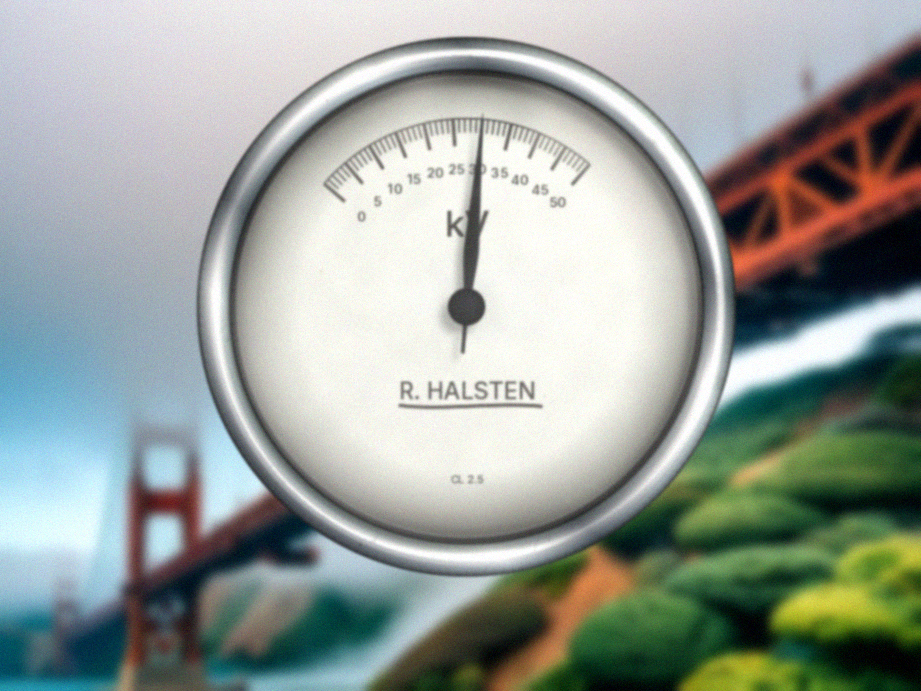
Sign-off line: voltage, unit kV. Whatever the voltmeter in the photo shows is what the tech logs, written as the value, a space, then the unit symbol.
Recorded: 30 kV
